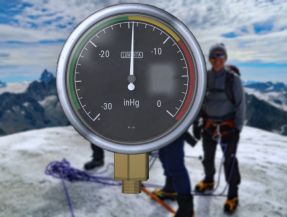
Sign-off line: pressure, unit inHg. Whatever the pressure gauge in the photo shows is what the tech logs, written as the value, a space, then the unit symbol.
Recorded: -14.5 inHg
